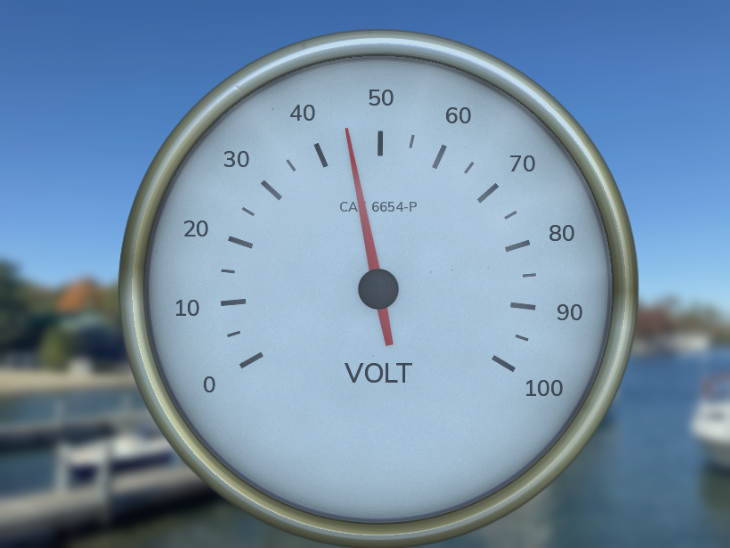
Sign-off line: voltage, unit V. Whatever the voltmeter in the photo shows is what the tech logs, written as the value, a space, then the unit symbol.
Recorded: 45 V
